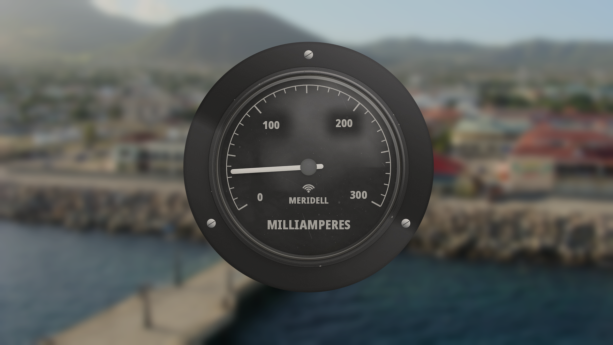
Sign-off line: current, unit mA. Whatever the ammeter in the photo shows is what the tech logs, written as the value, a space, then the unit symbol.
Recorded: 35 mA
